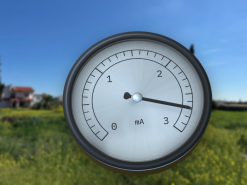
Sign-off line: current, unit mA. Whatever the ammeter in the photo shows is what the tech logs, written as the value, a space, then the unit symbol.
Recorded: 2.7 mA
